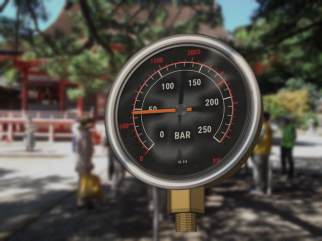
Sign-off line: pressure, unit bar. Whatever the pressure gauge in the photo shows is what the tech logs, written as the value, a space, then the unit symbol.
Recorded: 45 bar
